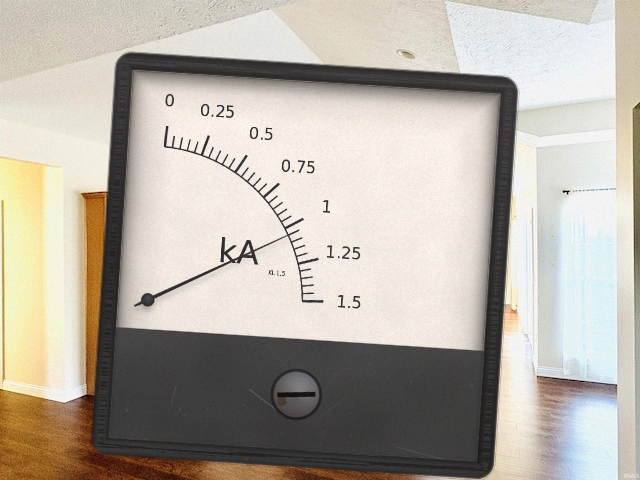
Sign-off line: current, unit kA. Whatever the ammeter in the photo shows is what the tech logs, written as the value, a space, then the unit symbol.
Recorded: 1.05 kA
